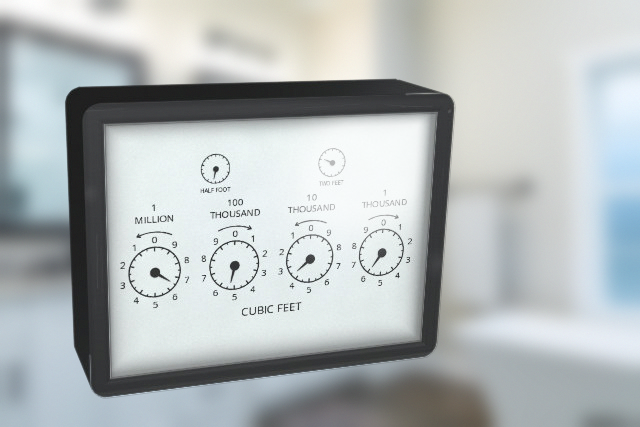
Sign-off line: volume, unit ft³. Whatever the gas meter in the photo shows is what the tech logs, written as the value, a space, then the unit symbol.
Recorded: 653600 ft³
